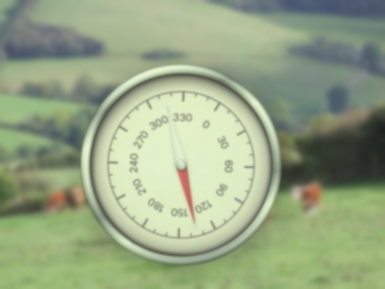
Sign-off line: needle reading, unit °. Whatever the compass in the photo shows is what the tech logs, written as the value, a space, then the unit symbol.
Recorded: 135 °
